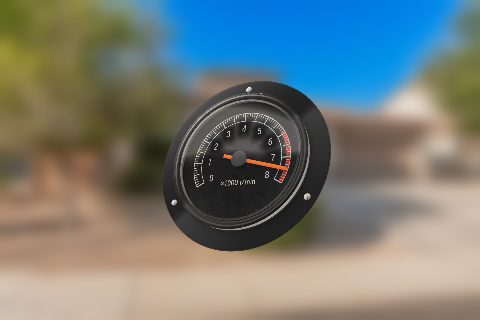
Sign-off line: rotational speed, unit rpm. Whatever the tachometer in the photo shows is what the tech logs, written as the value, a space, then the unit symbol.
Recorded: 7500 rpm
